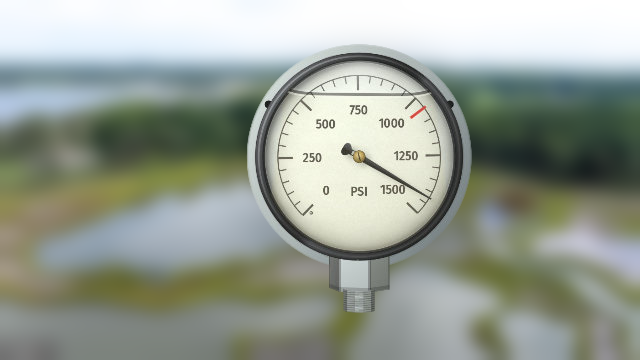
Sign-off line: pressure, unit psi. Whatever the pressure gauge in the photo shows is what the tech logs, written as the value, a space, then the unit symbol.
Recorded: 1425 psi
